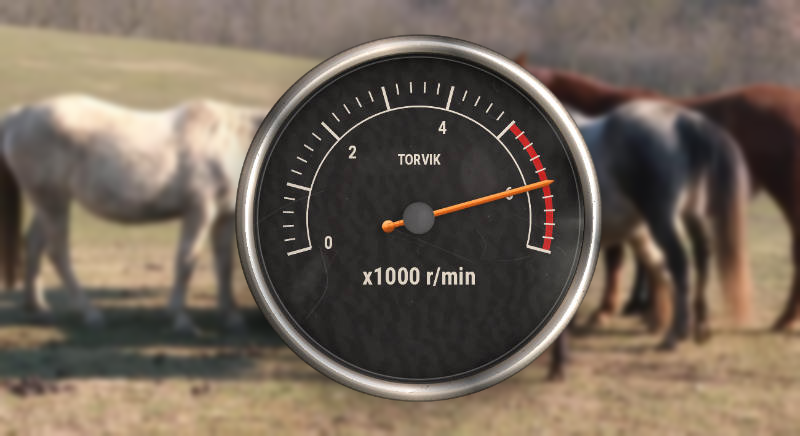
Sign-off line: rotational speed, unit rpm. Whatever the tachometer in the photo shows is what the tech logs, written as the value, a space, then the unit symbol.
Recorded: 6000 rpm
